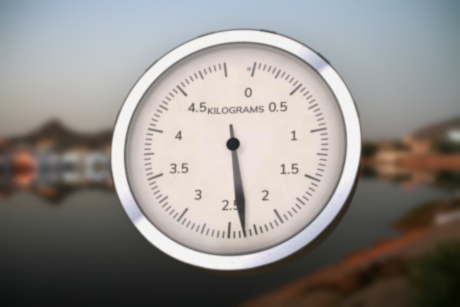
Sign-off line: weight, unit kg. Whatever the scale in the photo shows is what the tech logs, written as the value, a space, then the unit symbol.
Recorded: 2.35 kg
